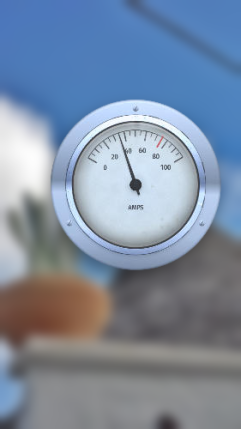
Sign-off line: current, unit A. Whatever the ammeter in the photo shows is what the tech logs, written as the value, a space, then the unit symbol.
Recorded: 35 A
